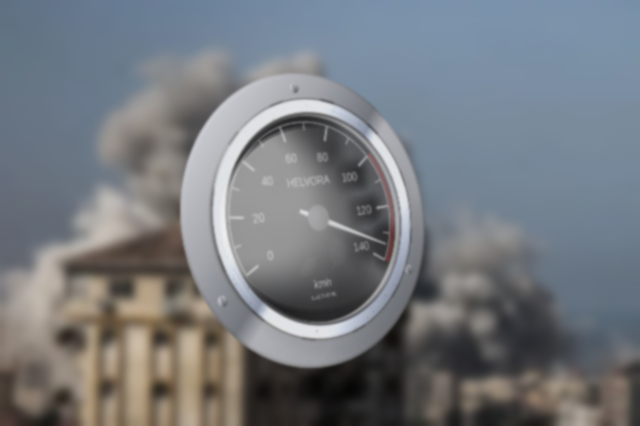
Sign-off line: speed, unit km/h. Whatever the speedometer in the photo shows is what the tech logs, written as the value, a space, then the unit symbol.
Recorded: 135 km/h
